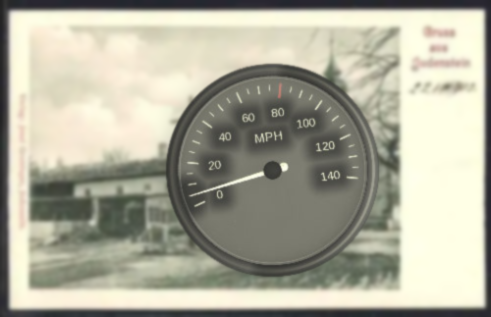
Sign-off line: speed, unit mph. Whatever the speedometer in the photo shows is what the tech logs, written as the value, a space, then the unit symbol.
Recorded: 5 mph
